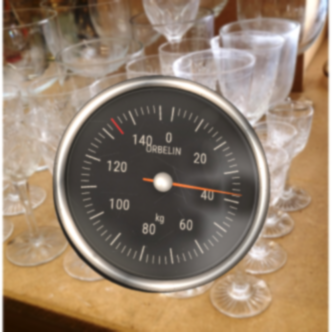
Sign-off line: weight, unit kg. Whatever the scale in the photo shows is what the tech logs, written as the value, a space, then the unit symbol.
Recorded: 38 kg
